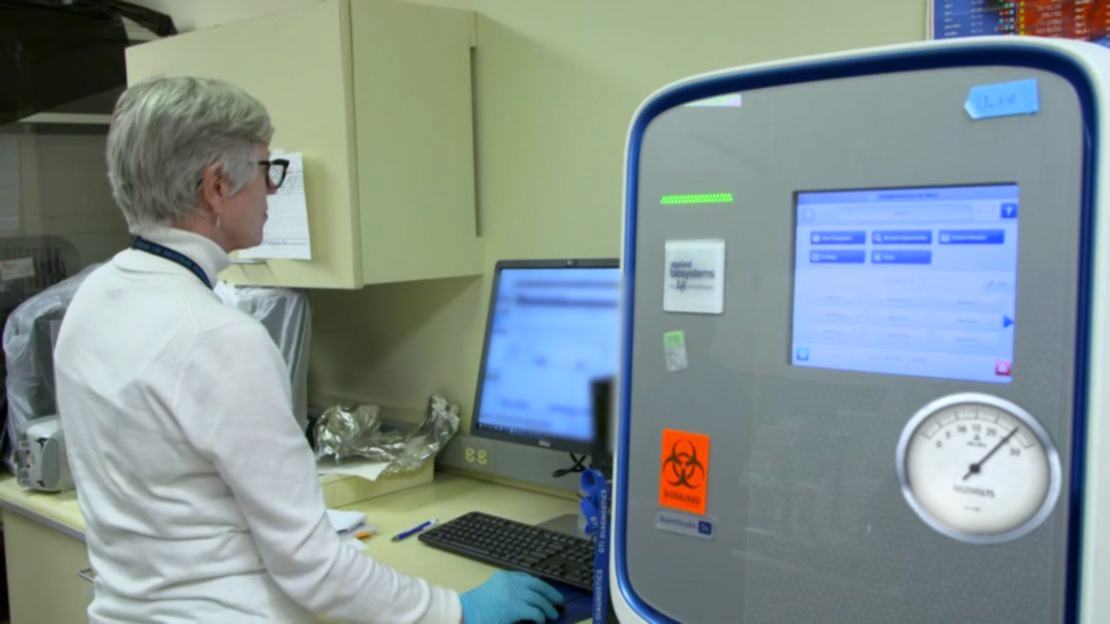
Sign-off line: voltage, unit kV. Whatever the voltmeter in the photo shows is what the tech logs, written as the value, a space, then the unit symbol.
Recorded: 25 kV
